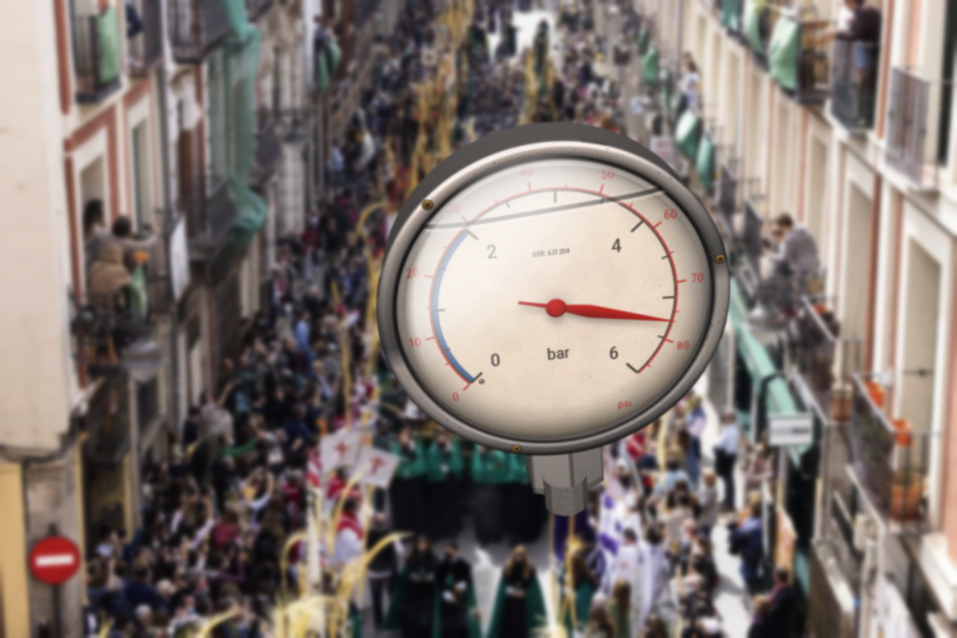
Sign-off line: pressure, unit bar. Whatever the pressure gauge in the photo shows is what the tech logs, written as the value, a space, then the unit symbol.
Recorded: 5.25 bar
